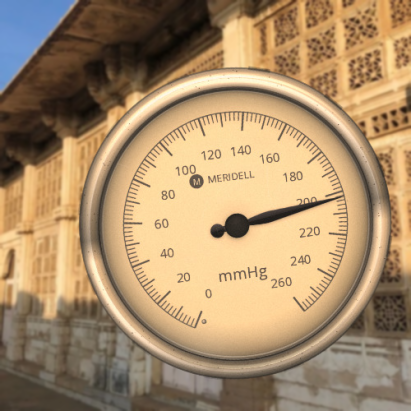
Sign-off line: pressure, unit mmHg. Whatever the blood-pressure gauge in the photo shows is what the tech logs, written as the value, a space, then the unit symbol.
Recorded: 202 mmHg
